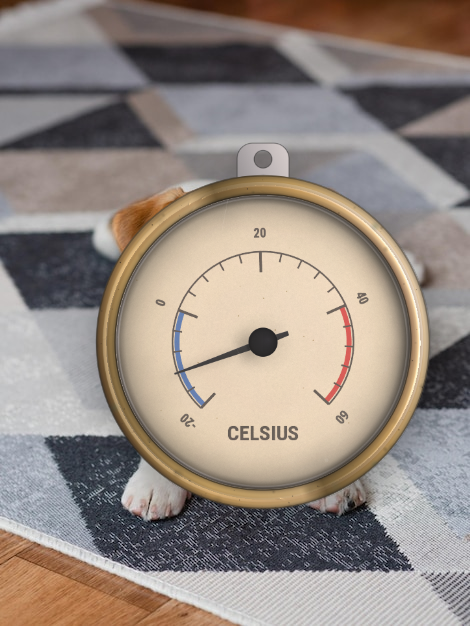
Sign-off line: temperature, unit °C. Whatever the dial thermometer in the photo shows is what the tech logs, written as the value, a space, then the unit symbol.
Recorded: -12 °C
